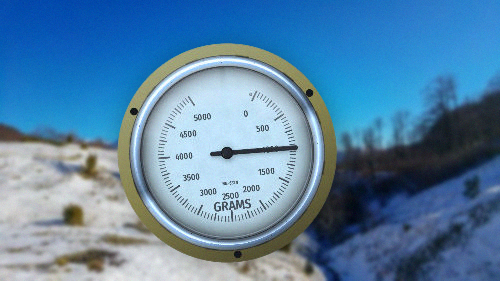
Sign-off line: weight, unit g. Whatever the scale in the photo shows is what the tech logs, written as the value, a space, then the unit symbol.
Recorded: 1000 g
